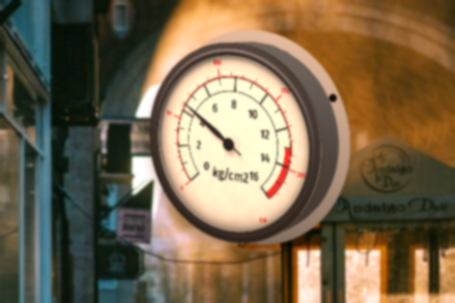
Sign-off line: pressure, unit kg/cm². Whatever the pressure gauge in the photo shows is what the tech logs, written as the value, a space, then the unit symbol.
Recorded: 4.5 kg/cm²
